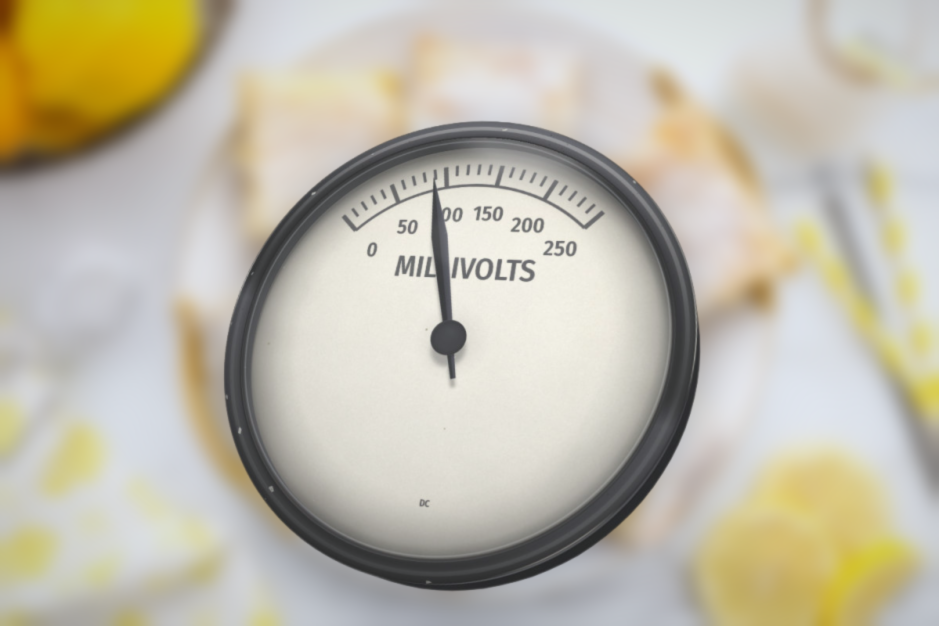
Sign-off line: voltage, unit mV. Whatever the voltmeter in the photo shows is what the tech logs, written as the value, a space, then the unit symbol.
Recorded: 90 mV
